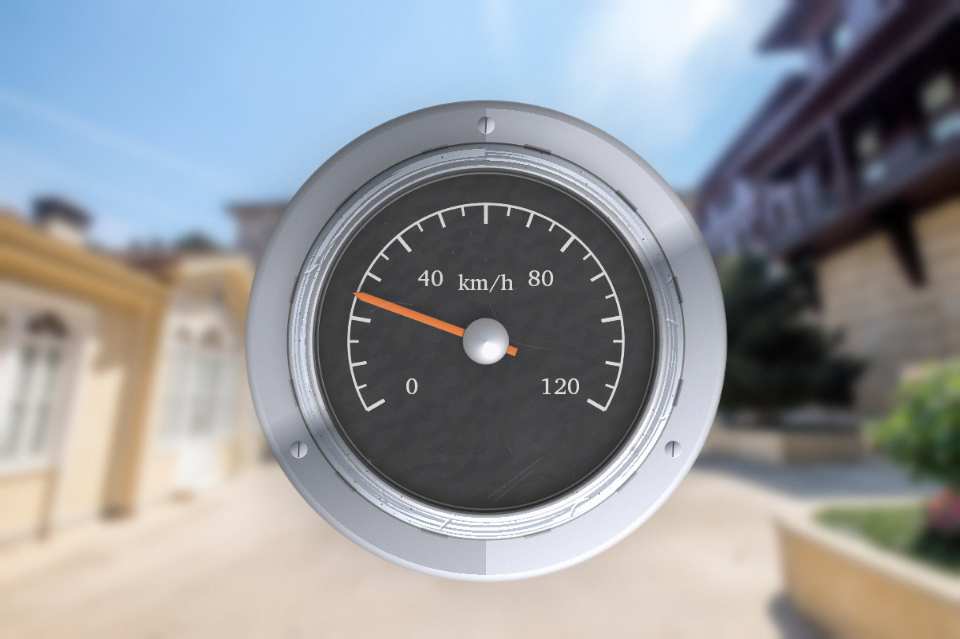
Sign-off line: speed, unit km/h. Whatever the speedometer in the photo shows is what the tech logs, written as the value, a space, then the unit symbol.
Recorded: 25 km/h
